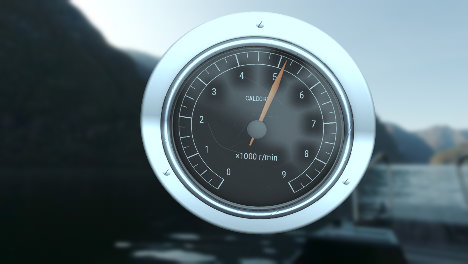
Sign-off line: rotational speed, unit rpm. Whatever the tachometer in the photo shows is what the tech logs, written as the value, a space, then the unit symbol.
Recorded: 5125 rpm
